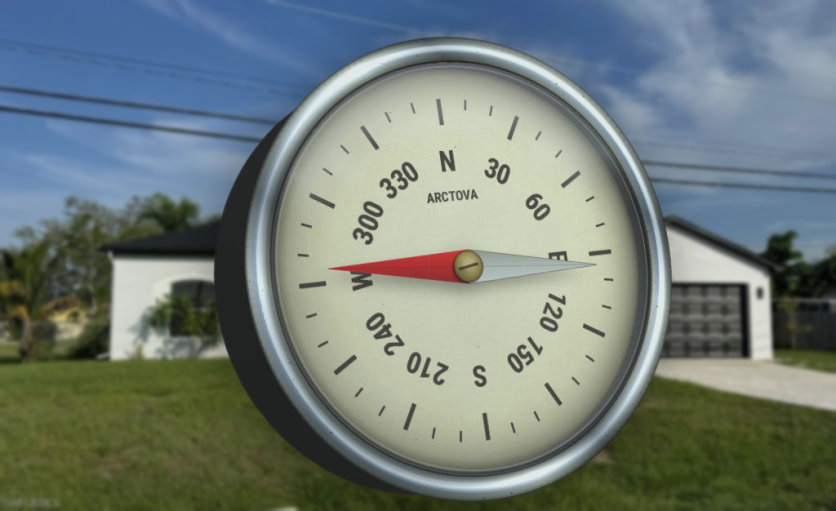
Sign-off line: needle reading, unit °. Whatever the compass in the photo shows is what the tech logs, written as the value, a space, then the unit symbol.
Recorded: 275 °
